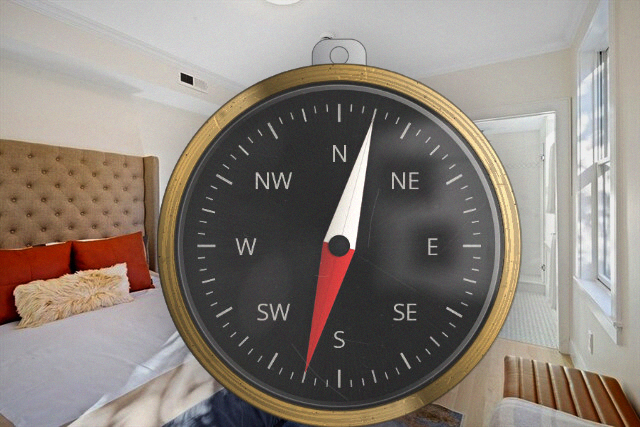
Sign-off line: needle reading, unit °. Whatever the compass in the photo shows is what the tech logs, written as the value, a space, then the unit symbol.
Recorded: 195 °
